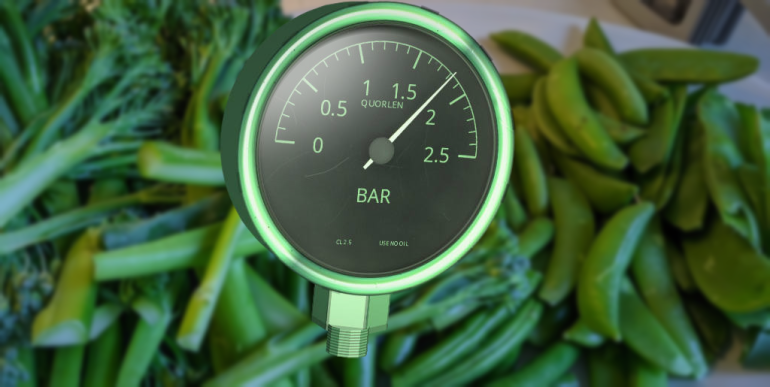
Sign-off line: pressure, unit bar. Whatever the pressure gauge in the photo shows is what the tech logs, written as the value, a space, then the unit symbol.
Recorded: 1.8 bar
